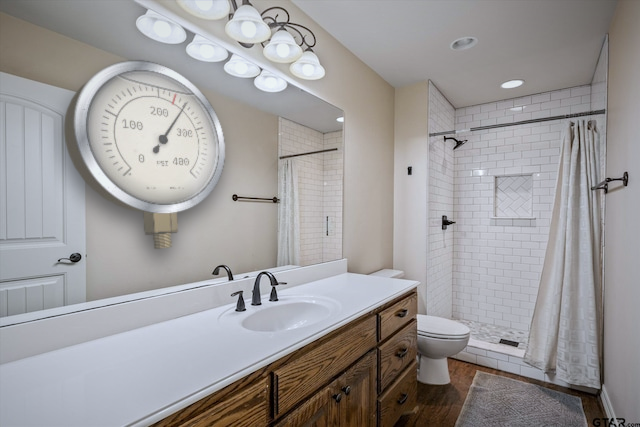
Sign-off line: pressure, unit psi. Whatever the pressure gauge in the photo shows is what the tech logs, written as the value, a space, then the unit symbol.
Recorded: 250 psi
